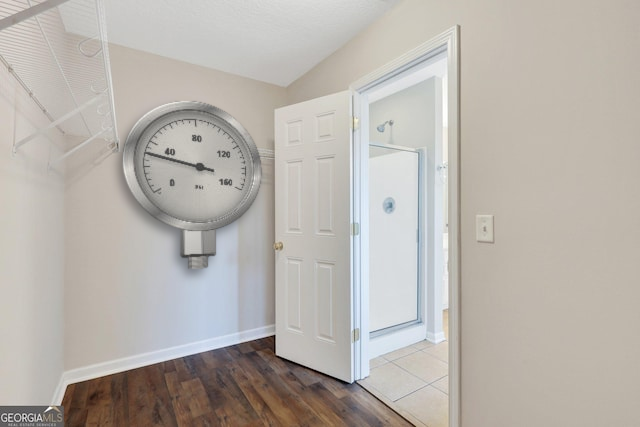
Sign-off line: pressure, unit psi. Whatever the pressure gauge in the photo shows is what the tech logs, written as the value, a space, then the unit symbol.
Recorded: 30 psi
